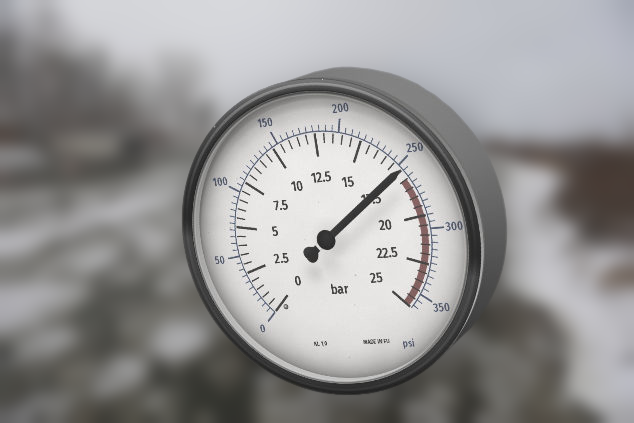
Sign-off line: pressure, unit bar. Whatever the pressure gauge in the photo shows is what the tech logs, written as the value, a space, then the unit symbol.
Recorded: 17.5 bar
